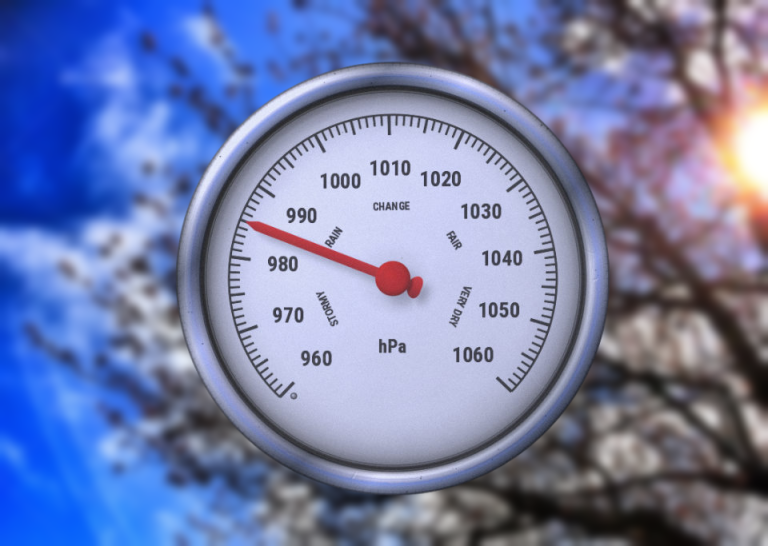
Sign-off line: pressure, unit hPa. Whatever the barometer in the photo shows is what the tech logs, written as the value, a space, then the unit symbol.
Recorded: 985 hPa
